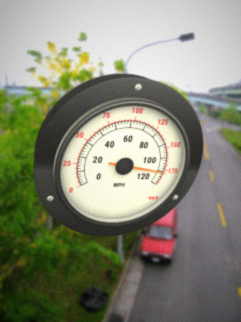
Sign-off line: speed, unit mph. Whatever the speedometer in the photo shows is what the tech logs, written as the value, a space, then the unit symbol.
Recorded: 110 mph
